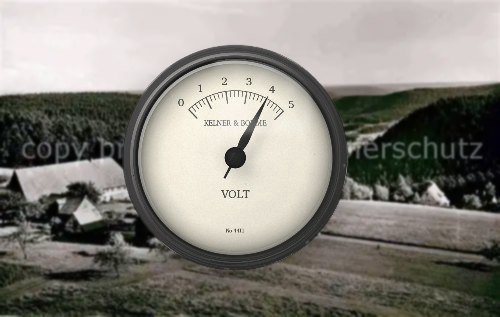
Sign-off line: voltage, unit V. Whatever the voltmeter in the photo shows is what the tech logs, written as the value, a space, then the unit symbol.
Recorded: 4 V
